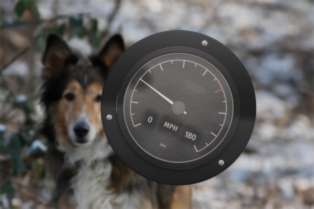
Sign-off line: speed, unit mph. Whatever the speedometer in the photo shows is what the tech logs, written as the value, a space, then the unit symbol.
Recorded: 40 mph
